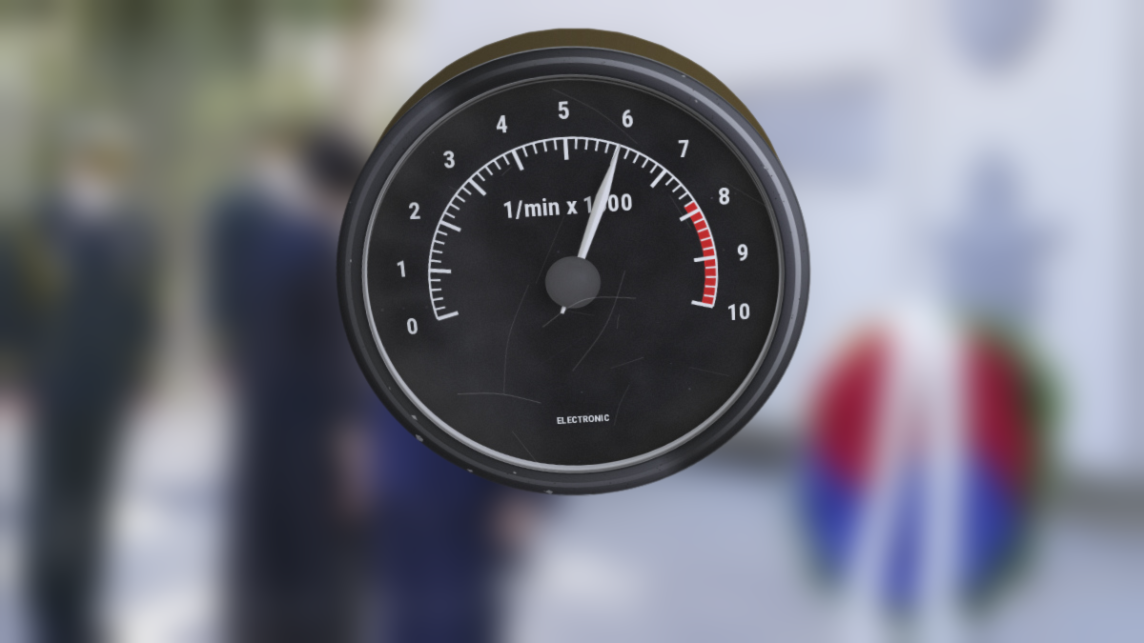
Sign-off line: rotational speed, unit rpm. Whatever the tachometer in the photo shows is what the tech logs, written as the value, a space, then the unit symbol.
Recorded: 6000 rpm
